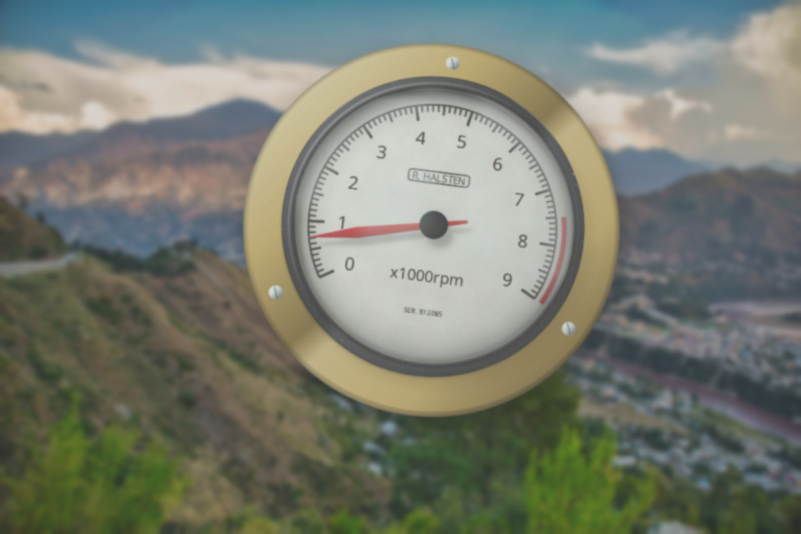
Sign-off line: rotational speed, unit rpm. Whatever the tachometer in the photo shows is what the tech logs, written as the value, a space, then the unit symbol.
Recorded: 700 rpm
